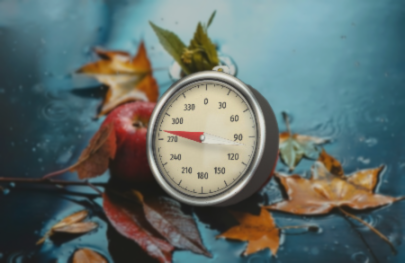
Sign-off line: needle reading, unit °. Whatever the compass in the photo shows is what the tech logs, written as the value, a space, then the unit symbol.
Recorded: 280 °
